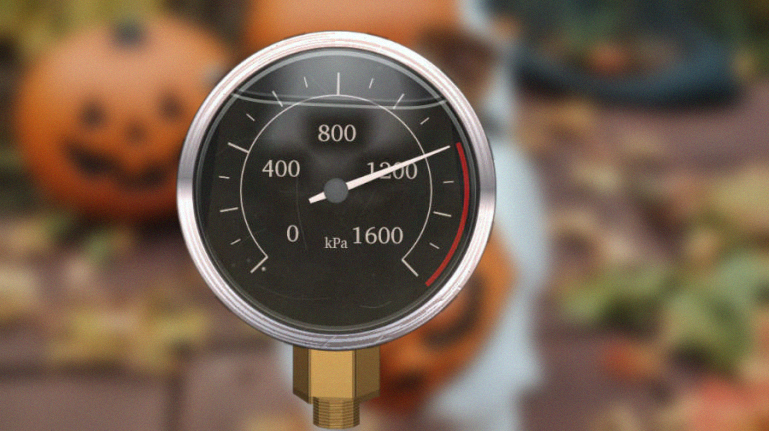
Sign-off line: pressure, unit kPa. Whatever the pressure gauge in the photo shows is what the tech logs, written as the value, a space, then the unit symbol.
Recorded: 1200 kPa
